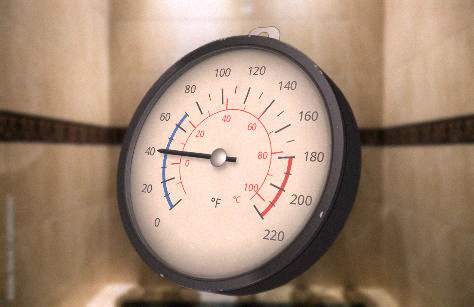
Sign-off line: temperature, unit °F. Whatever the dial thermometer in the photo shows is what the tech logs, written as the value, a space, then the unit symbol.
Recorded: 40 °F
